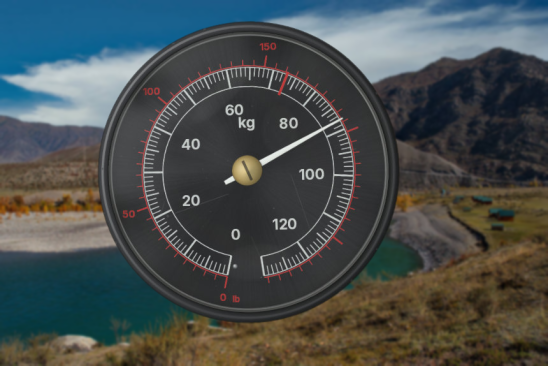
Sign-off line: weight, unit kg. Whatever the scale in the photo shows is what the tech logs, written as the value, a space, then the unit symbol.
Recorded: 88 kg
